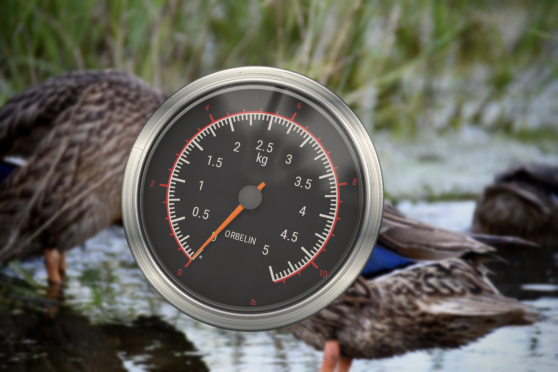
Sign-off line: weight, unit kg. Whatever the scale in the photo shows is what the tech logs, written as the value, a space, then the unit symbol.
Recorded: 0 kg
